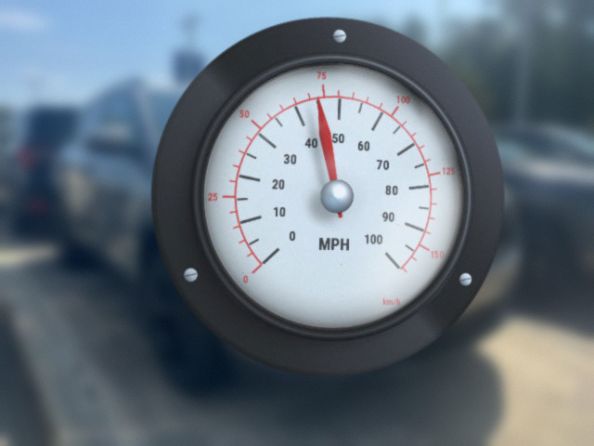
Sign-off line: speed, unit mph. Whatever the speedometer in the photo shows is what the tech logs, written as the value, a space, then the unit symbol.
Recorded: 45 mph
